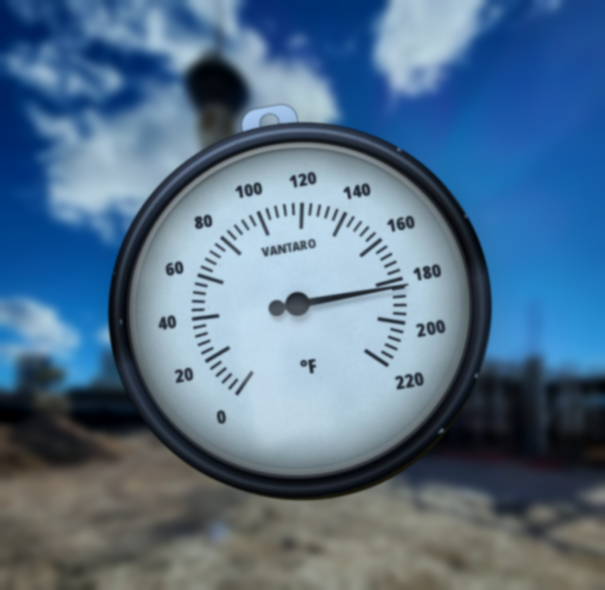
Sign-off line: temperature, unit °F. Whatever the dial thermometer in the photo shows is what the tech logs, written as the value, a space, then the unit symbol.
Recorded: 184 °F
